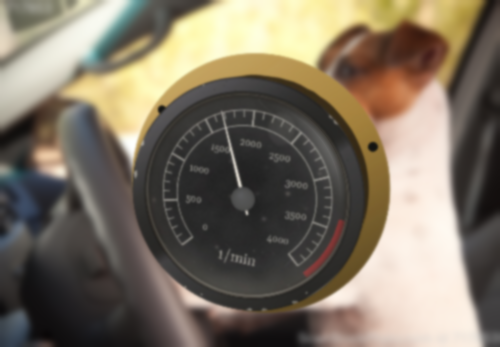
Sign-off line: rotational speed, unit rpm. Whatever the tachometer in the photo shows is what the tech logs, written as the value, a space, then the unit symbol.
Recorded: 1700 rpm
